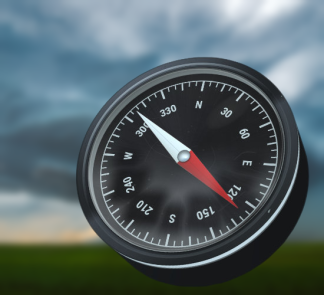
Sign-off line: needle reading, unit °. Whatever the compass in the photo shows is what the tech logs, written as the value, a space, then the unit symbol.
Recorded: 127.5 °
